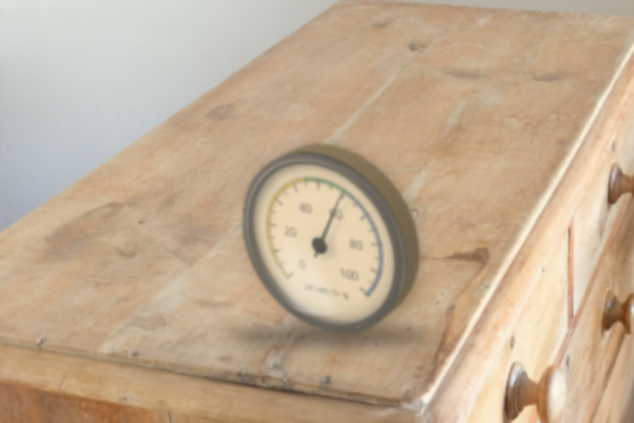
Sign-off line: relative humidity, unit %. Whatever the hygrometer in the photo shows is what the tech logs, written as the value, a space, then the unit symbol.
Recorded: 60 %
